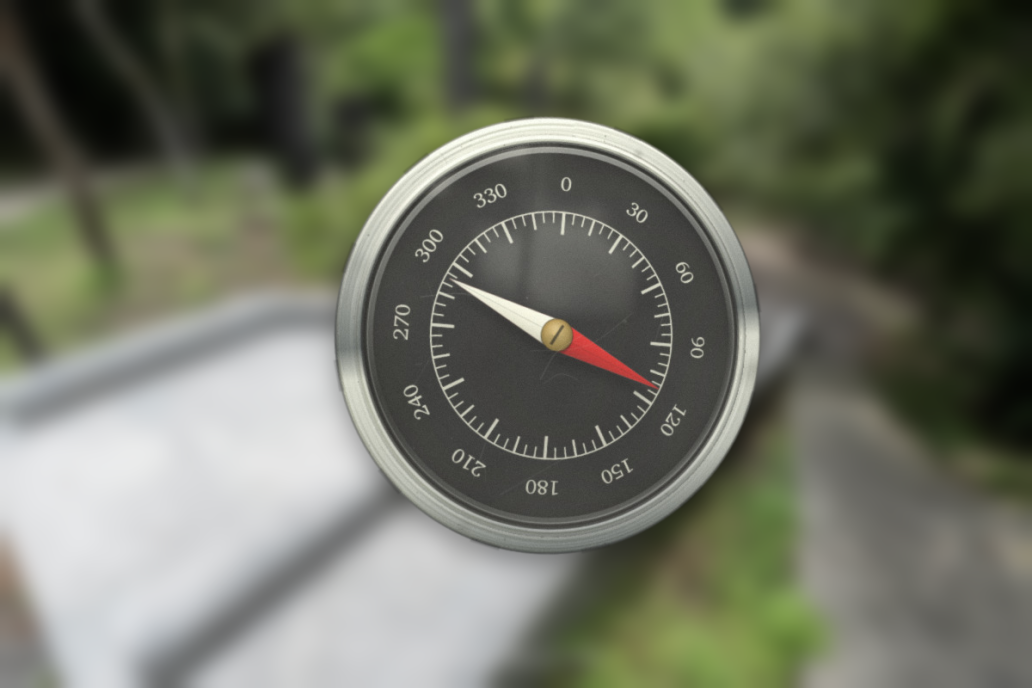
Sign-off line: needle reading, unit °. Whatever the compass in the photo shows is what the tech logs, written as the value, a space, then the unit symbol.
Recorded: 112.5 °
